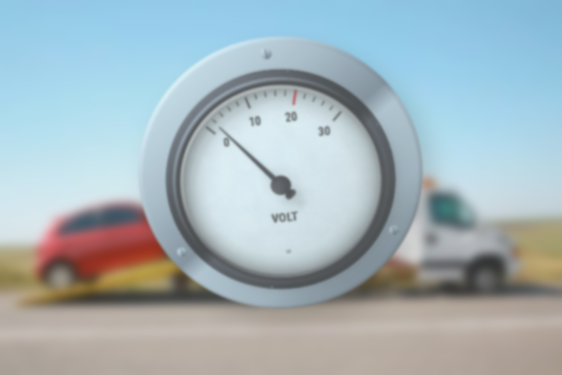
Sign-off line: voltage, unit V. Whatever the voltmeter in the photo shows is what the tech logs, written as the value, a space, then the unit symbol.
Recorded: 2 V
